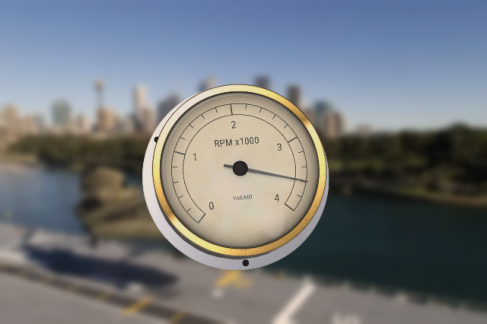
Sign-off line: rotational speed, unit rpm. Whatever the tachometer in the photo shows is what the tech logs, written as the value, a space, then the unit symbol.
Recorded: 3600 rpm
